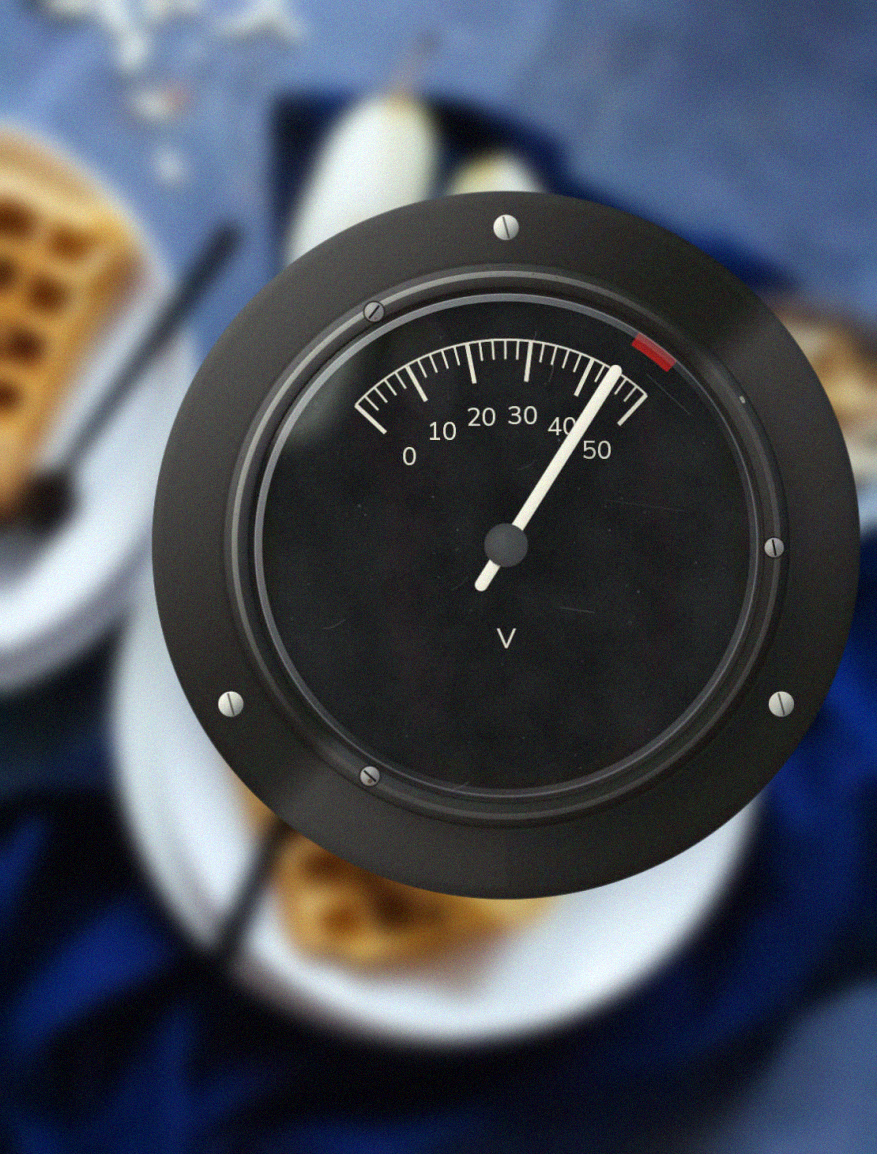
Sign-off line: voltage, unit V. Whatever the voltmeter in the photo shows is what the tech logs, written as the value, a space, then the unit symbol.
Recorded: 44 V
